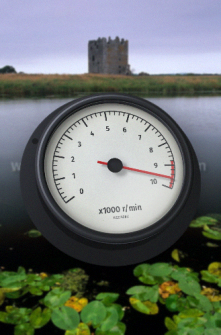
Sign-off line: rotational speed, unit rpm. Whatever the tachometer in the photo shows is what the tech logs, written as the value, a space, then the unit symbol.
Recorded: 9600 rpm
